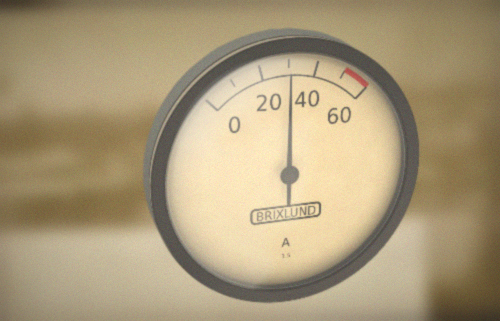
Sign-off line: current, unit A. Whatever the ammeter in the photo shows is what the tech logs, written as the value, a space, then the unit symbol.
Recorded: 30 A
